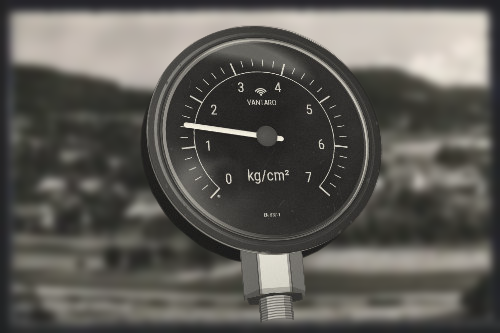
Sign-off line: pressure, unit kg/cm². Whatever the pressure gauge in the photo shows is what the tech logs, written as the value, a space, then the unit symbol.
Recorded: 1.4 kg/cm²
